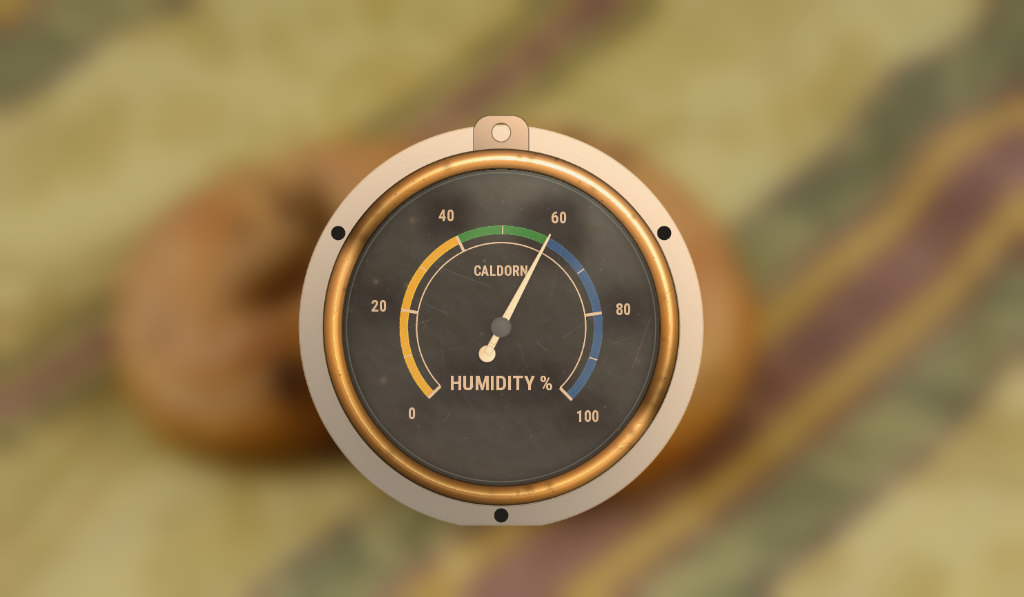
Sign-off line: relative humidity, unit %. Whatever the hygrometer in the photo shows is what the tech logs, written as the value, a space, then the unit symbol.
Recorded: 60 %
